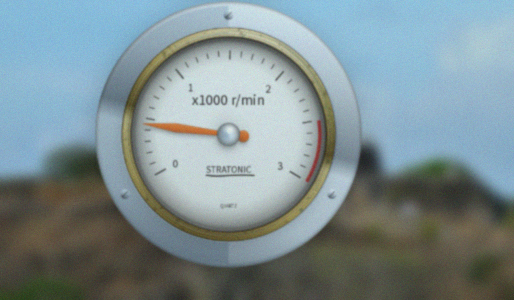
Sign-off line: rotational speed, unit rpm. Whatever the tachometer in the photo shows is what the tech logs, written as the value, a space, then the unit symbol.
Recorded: 450 rpm
